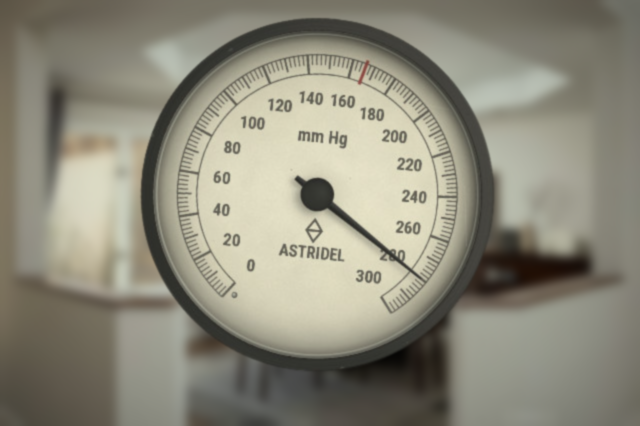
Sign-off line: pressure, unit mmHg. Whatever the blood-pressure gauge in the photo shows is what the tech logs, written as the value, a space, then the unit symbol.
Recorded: 280 mmHg
